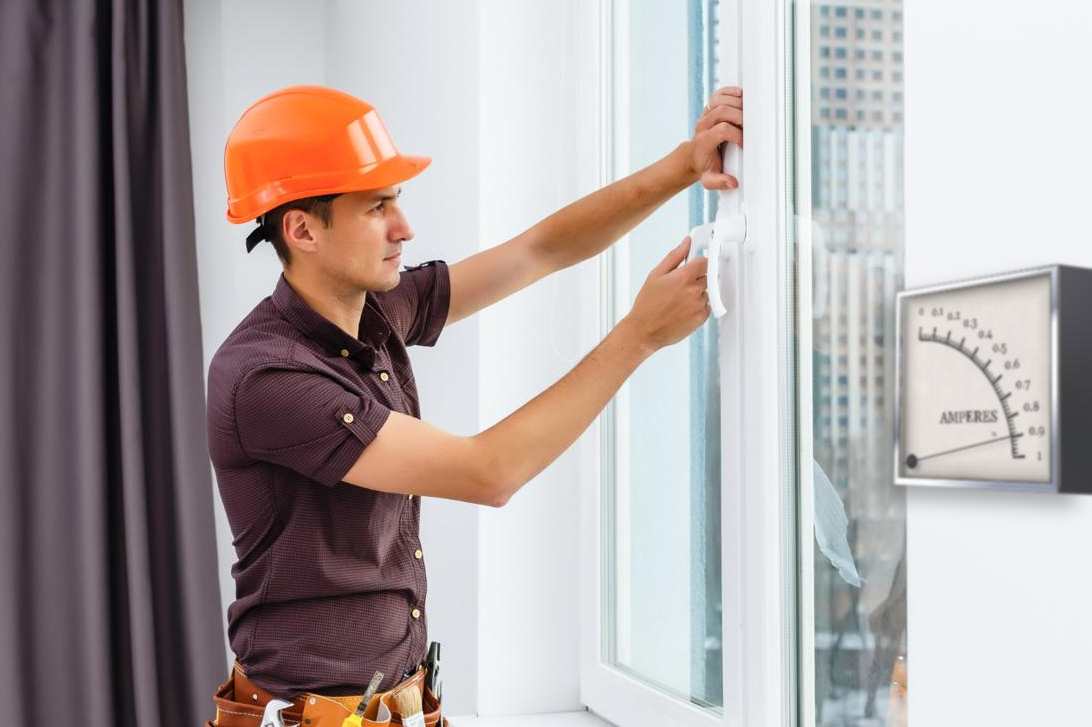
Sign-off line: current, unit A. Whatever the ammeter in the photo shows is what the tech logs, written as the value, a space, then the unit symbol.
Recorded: 0.9 A
